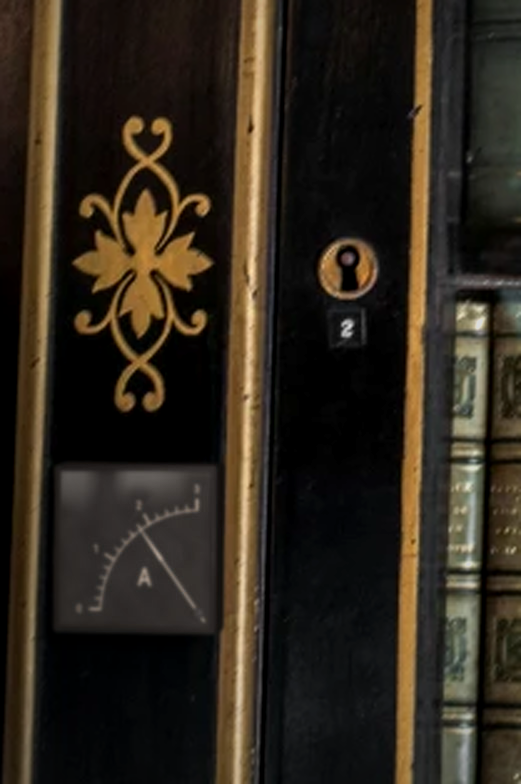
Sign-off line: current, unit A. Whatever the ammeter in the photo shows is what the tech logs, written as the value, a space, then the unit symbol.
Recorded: 1.8 A
